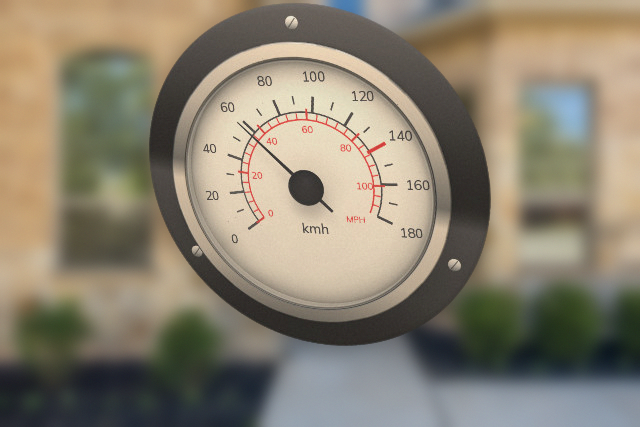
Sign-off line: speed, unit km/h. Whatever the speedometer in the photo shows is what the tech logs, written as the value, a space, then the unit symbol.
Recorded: 60 km/h
